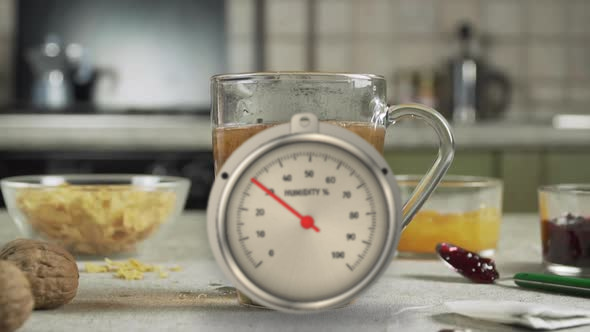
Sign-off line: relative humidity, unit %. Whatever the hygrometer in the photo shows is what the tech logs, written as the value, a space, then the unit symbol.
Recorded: 30 %
